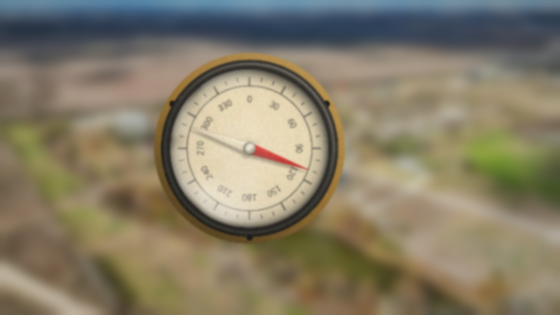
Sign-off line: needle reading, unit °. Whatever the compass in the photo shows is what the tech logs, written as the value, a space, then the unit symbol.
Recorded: 110 °
